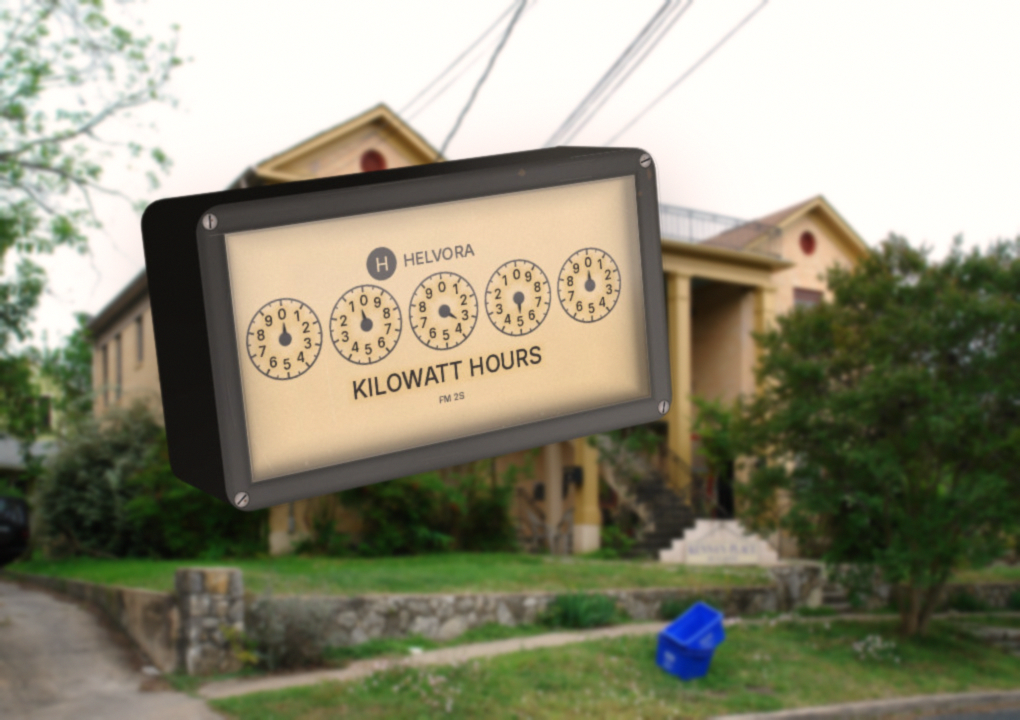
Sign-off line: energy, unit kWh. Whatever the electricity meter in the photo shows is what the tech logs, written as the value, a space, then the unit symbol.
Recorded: 350 kWh
